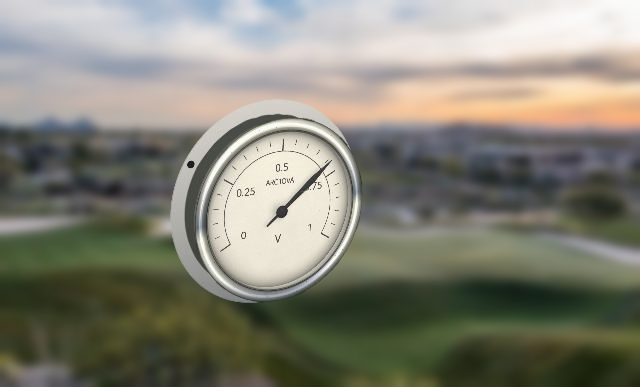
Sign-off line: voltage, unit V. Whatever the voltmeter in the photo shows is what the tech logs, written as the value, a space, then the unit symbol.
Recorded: 0.7 V
